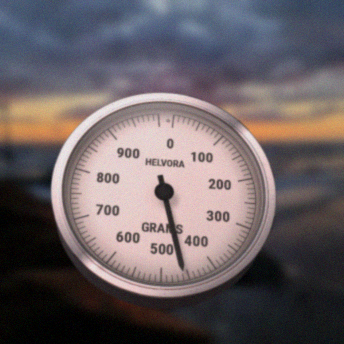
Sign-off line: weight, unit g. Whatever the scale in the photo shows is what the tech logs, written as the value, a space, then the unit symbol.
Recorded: 460 g
